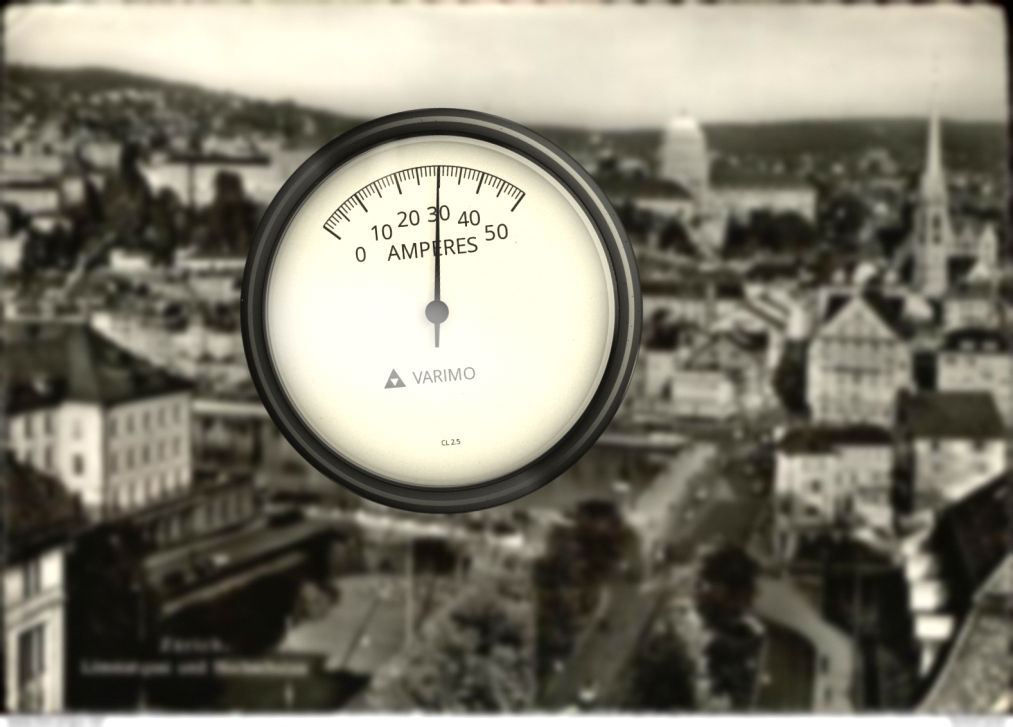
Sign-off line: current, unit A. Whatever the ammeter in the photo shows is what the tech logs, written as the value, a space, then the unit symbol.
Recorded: 30 A
